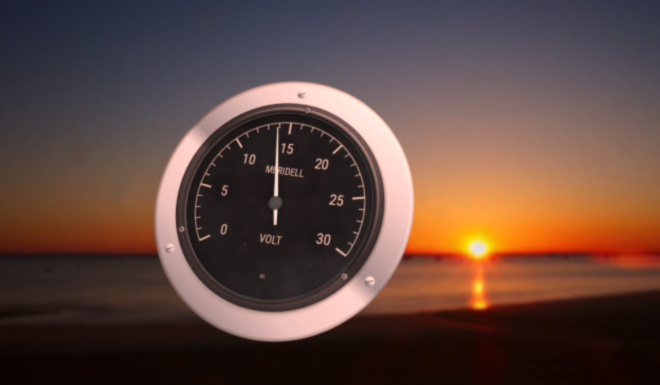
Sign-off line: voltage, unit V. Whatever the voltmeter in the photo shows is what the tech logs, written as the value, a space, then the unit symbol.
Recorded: 14 V
